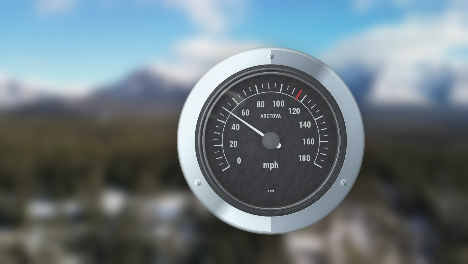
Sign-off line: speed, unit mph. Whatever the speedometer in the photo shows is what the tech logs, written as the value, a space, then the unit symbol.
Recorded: 50 mph
